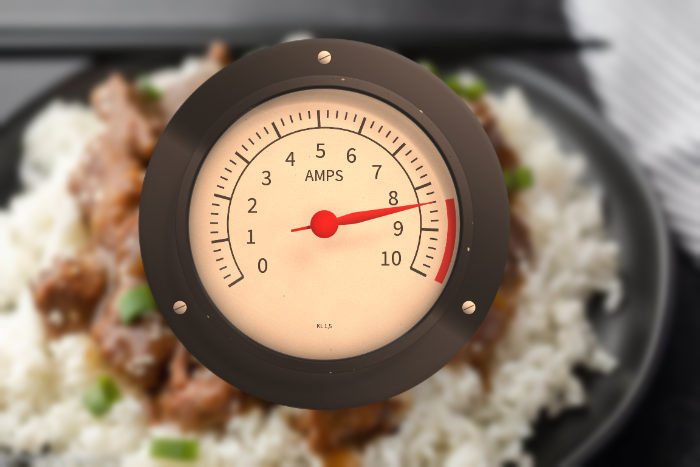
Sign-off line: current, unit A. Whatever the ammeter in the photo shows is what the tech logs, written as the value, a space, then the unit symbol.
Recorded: 8.4 A
